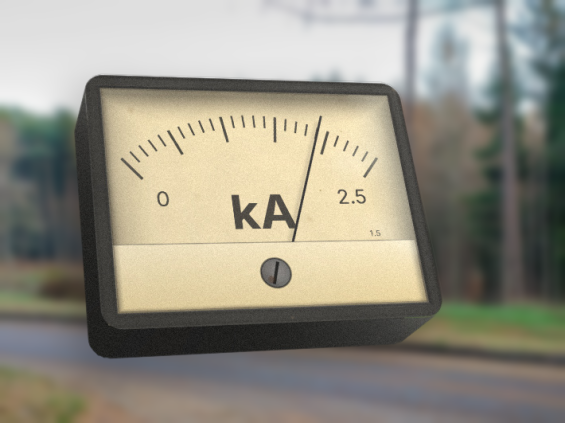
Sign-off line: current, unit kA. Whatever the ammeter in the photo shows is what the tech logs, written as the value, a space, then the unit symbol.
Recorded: 1.9 kA
